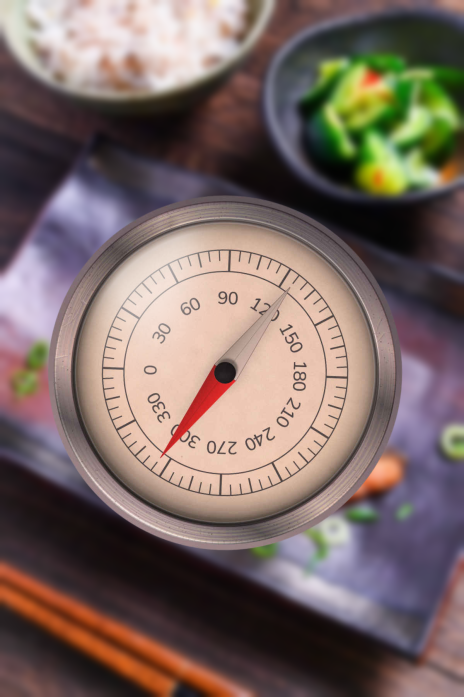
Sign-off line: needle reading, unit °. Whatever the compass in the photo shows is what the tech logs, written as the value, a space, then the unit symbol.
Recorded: 305 °
